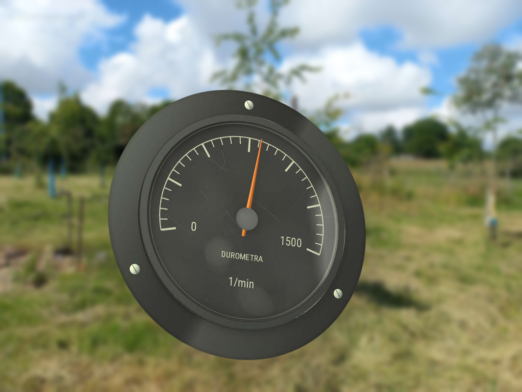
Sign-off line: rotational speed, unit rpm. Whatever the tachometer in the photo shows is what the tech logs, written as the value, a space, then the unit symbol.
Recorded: 800 rpm
